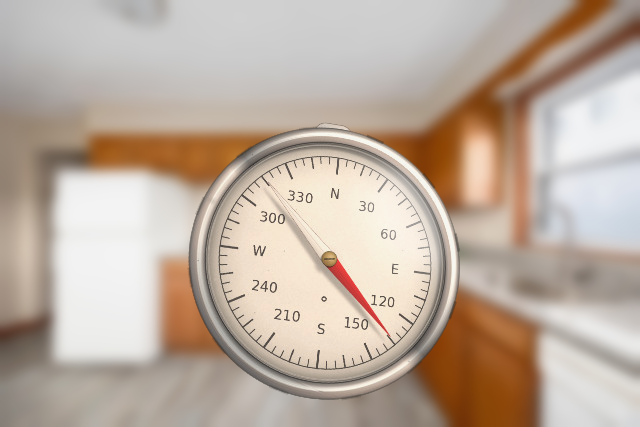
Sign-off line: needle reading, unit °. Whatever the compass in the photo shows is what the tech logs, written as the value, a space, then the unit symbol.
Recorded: 135 °
